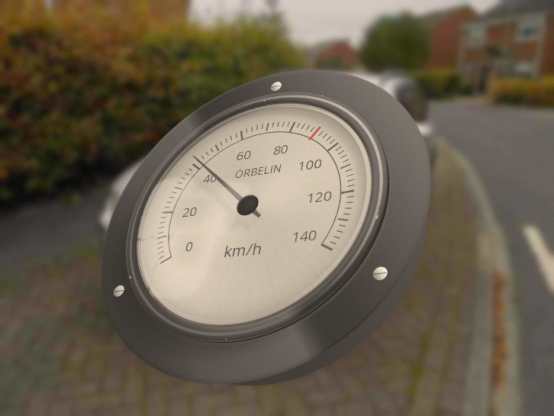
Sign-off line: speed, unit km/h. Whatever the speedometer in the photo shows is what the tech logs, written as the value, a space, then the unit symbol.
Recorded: 42 km/h
